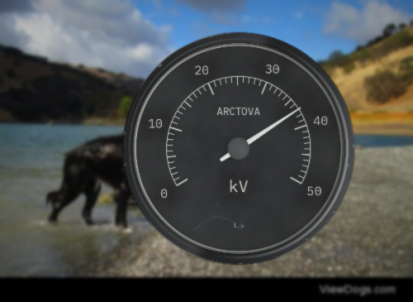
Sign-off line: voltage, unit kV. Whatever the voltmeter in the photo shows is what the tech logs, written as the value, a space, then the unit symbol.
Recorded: 37 kV
